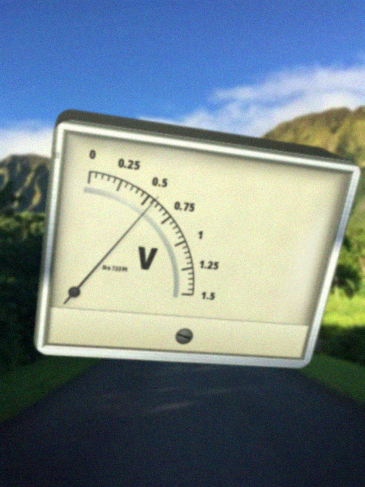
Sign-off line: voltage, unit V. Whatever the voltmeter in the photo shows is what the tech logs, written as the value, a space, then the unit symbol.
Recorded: 0.55 V
